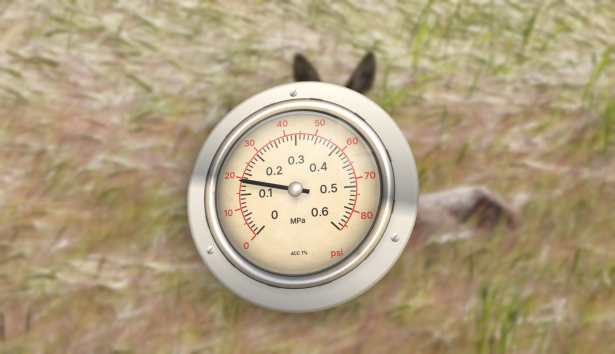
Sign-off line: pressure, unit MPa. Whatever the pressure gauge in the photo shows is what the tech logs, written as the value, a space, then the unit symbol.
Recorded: 0.13 MPa
